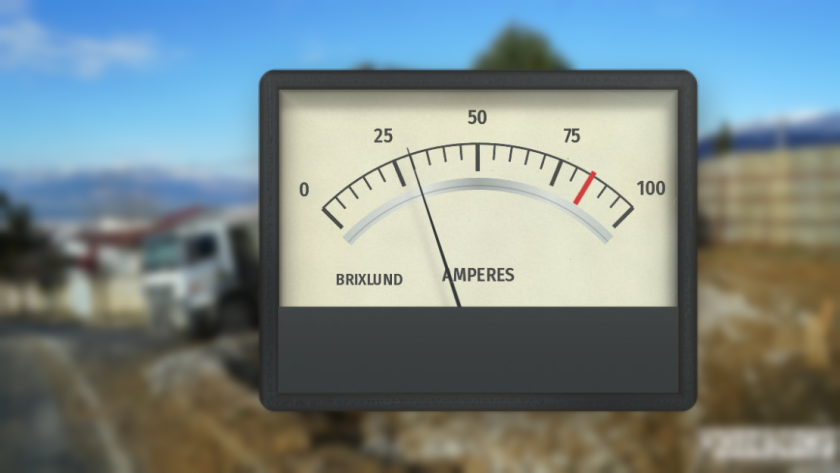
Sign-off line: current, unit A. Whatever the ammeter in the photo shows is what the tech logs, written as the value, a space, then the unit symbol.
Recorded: 30 A
